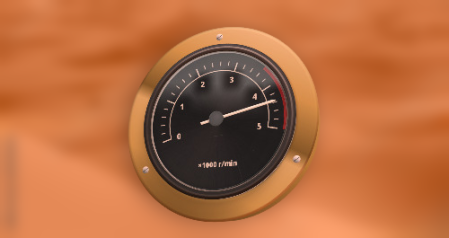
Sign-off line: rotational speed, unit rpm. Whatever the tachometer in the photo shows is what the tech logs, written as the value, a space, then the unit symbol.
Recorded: 4400 rpm
